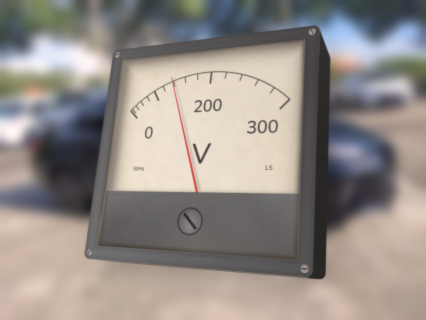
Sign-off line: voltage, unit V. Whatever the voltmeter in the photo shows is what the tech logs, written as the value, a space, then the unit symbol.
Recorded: 140 V
